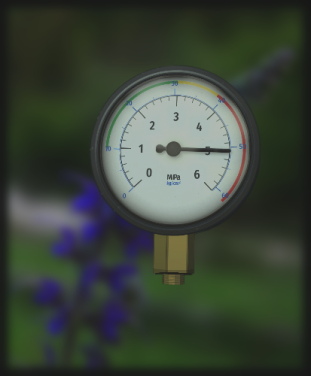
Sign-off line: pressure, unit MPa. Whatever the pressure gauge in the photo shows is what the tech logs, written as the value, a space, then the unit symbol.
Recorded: 5 MPa
